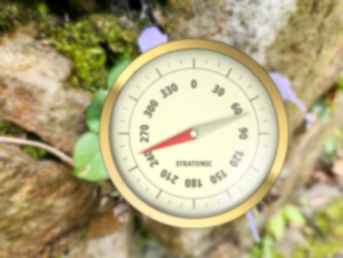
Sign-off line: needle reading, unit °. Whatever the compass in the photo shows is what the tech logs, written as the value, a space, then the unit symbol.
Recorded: 250 °
